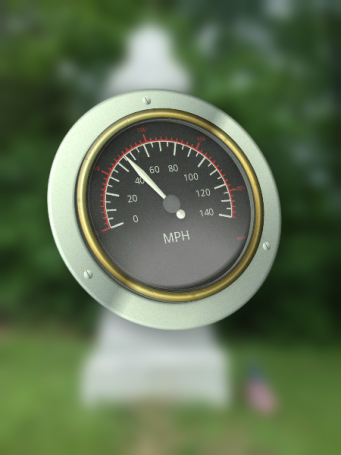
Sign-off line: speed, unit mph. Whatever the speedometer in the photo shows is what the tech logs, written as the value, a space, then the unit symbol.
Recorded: 45 mph
